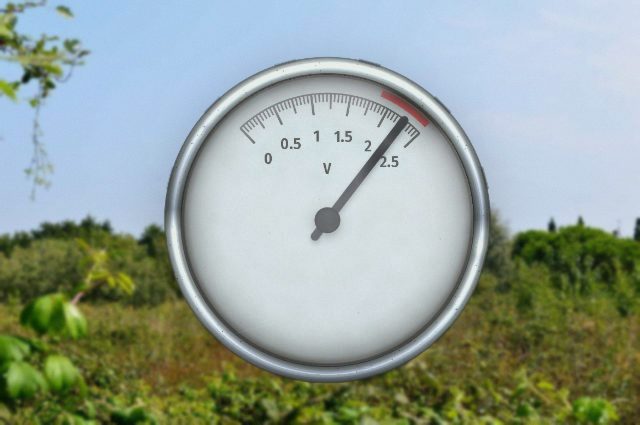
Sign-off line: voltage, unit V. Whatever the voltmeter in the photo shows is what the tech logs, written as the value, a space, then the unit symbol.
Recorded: 2.25 V
